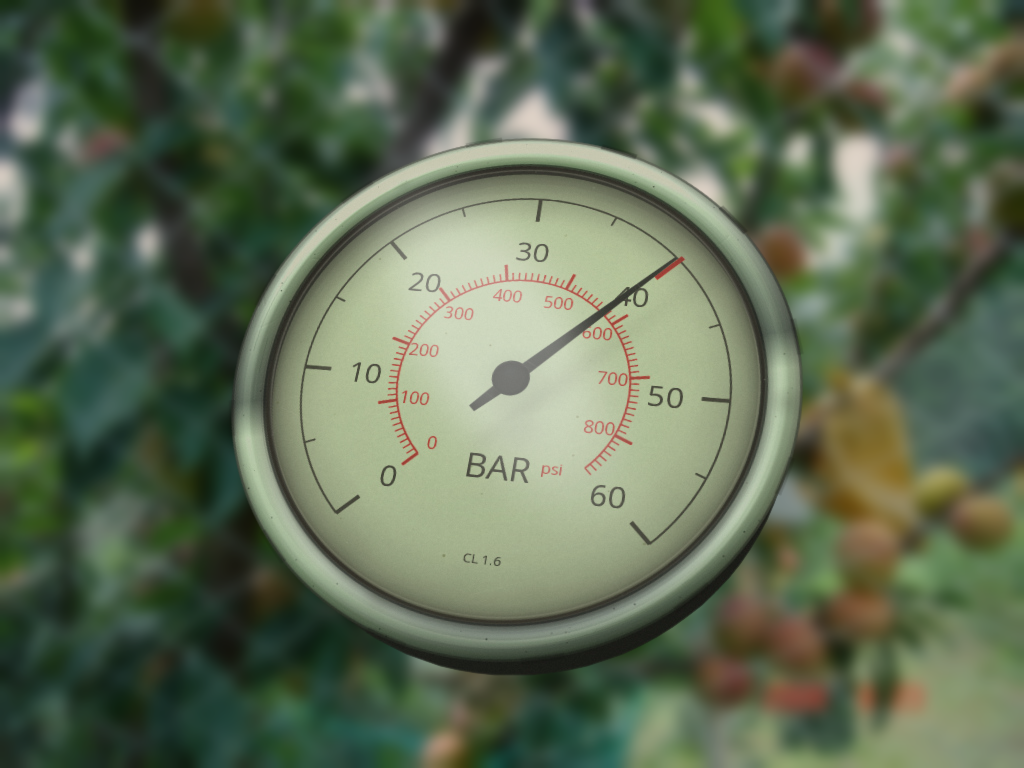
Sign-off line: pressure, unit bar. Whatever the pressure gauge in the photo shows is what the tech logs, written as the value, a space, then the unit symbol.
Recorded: 40 bar
